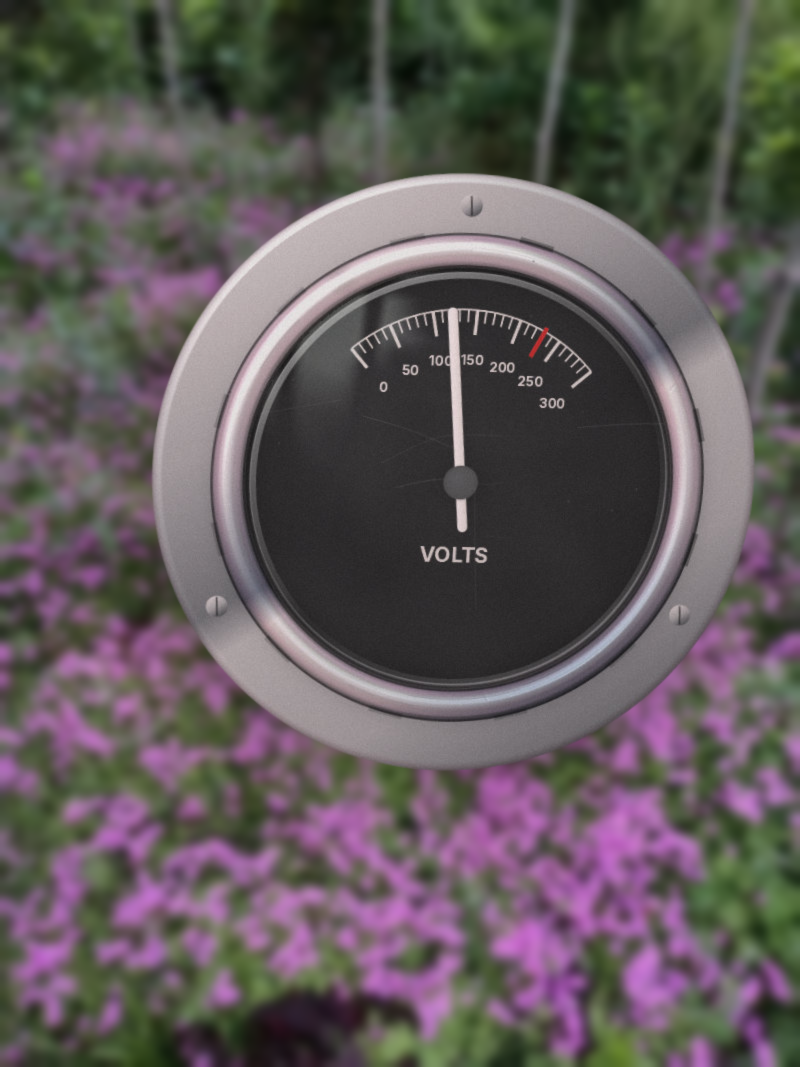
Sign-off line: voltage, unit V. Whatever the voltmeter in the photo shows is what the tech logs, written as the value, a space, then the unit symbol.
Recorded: 120 V
